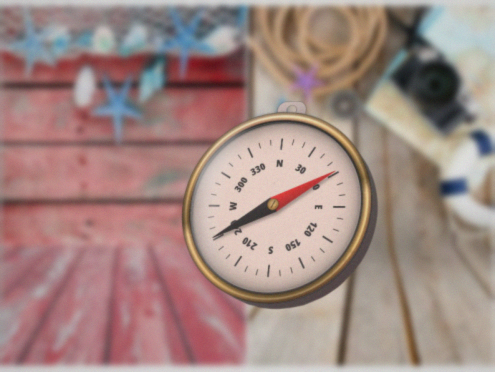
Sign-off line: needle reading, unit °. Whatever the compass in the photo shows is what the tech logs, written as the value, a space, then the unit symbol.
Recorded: 60 °
